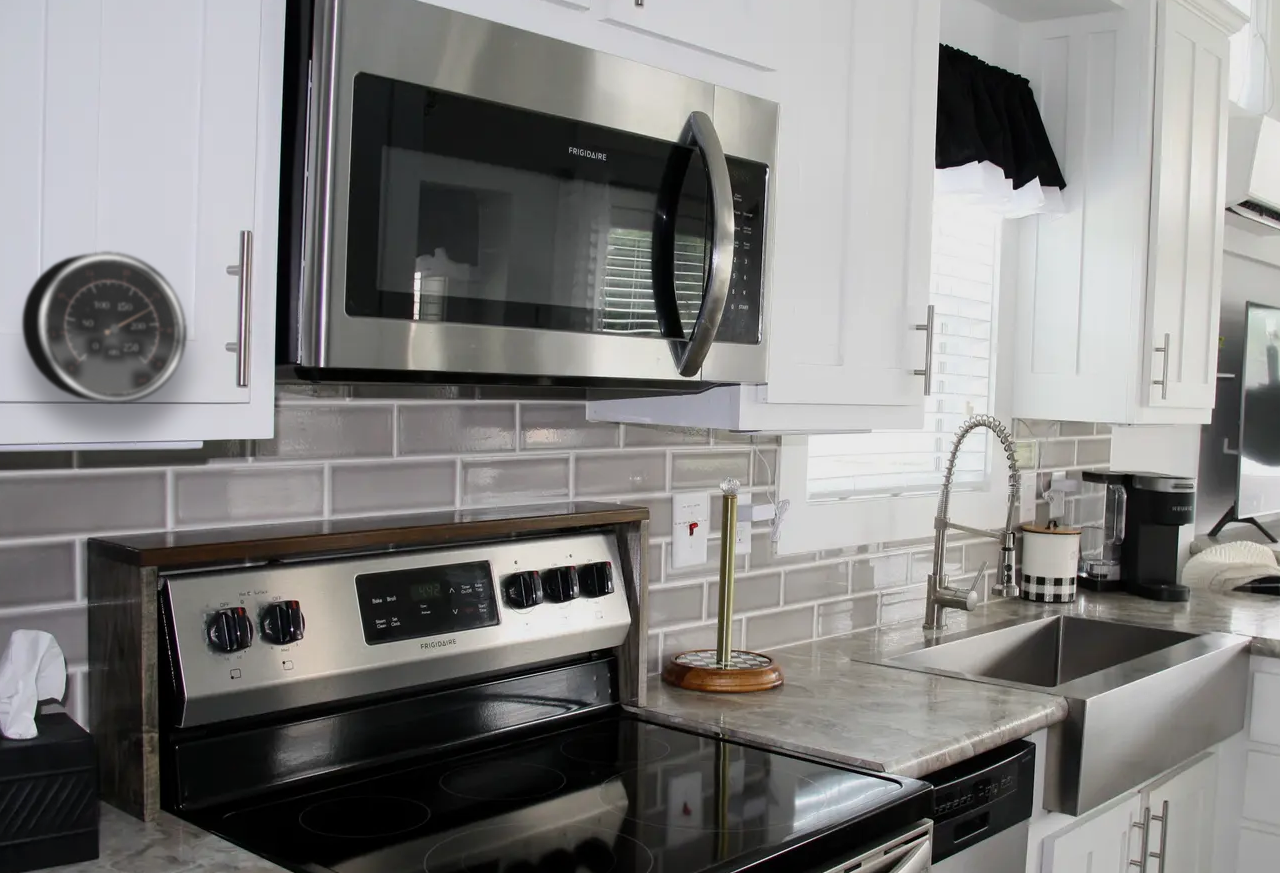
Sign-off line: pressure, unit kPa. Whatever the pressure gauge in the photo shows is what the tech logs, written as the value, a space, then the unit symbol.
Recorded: 180 kPa
